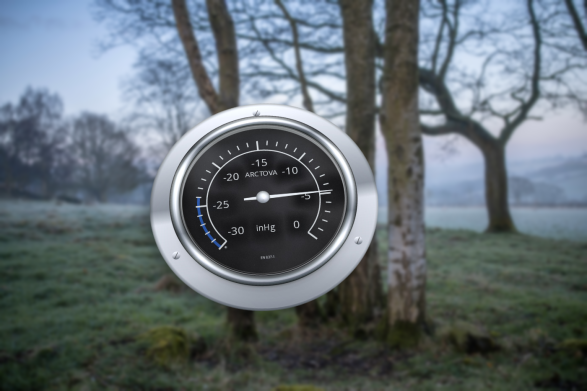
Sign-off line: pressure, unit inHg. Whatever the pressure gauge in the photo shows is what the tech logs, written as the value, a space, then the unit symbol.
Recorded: -5 inHg
